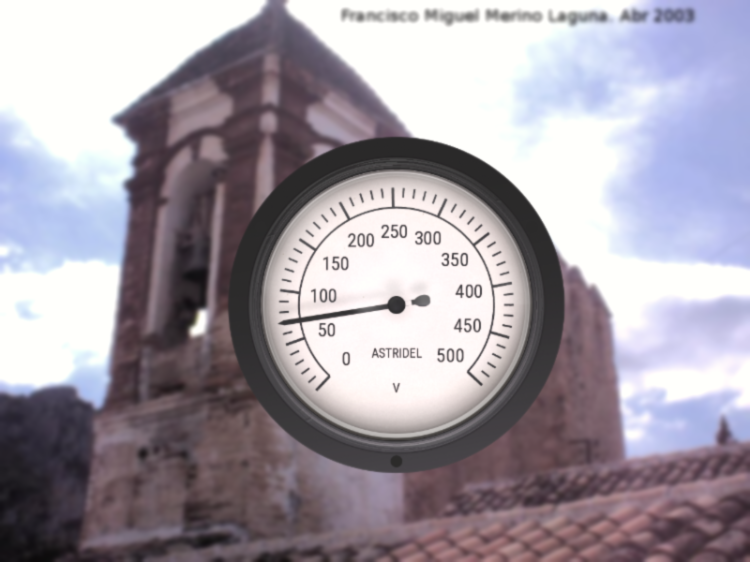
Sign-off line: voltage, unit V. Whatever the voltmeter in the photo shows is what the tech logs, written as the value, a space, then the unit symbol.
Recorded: 70 V
